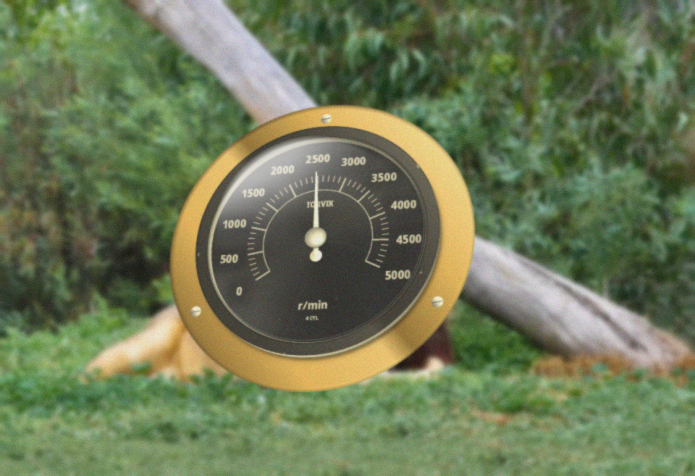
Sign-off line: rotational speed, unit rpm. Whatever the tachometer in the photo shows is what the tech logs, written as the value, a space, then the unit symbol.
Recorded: 2500 rpm
